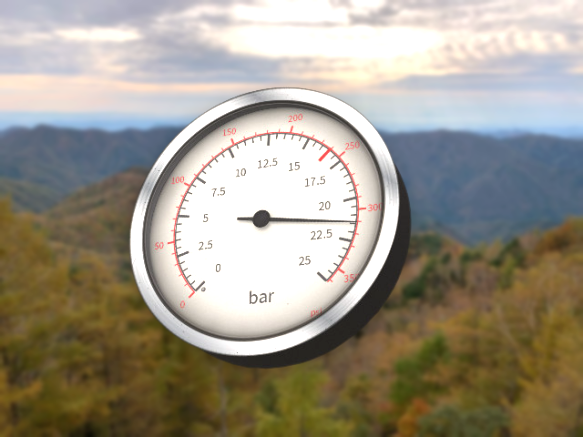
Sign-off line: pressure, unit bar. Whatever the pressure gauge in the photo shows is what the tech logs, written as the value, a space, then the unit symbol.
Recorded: 21.5 bar
